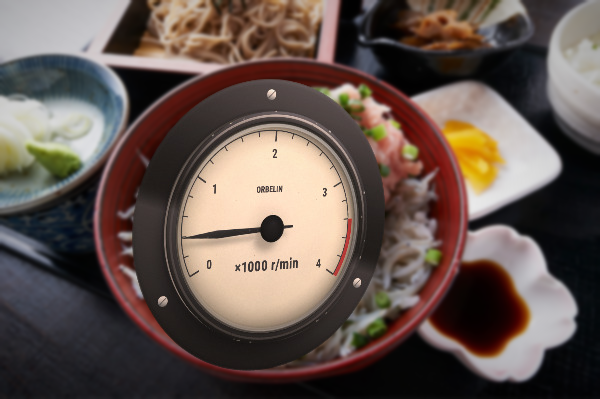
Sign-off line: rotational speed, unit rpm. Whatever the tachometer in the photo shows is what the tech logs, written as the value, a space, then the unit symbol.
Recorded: 400 rpm
